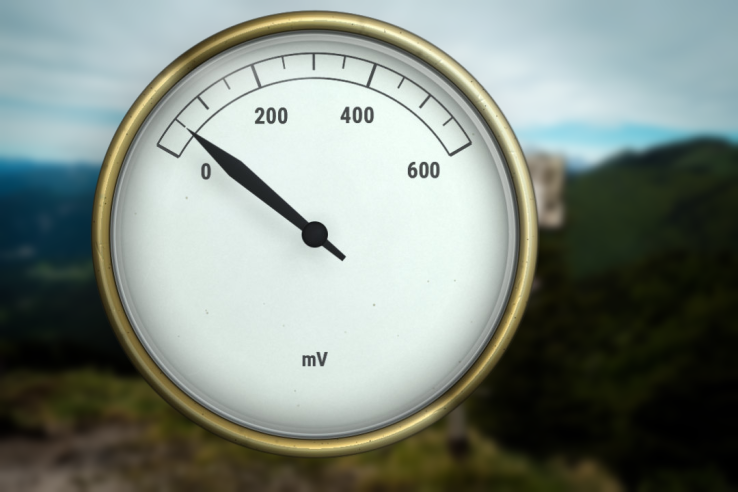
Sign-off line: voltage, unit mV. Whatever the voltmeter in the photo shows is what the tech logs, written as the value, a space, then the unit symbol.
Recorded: 50 mV
